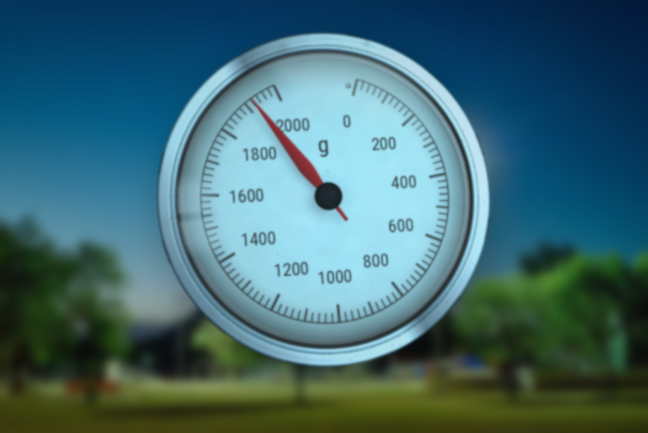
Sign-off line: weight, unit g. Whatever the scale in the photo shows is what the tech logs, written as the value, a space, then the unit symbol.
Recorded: 1920 g
